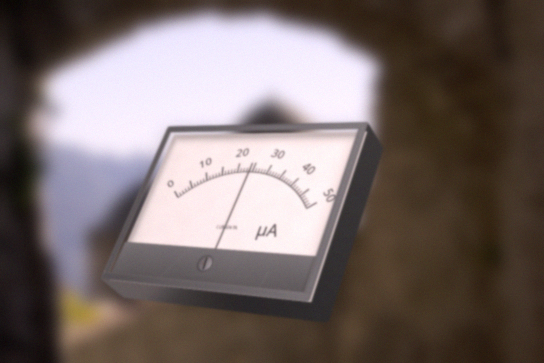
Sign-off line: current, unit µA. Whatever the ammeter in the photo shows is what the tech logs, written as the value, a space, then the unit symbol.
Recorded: 25 µA
